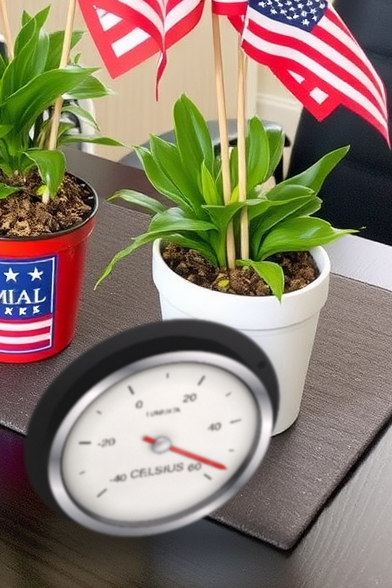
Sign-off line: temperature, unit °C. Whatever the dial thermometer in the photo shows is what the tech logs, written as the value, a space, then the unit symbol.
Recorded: 55 °C
